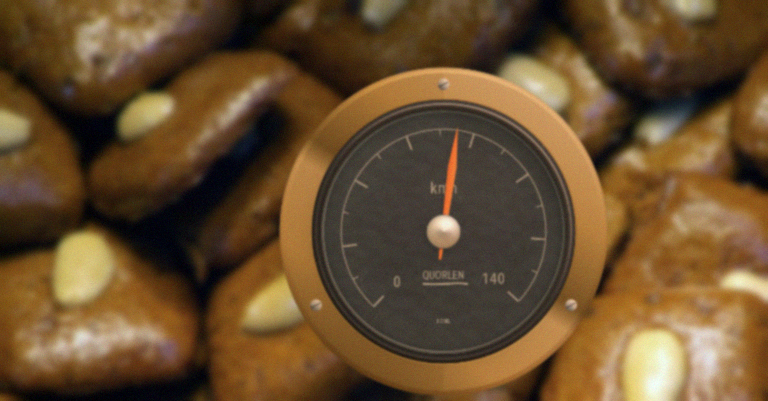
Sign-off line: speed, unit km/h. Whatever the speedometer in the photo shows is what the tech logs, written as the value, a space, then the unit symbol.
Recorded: 75 km/h
